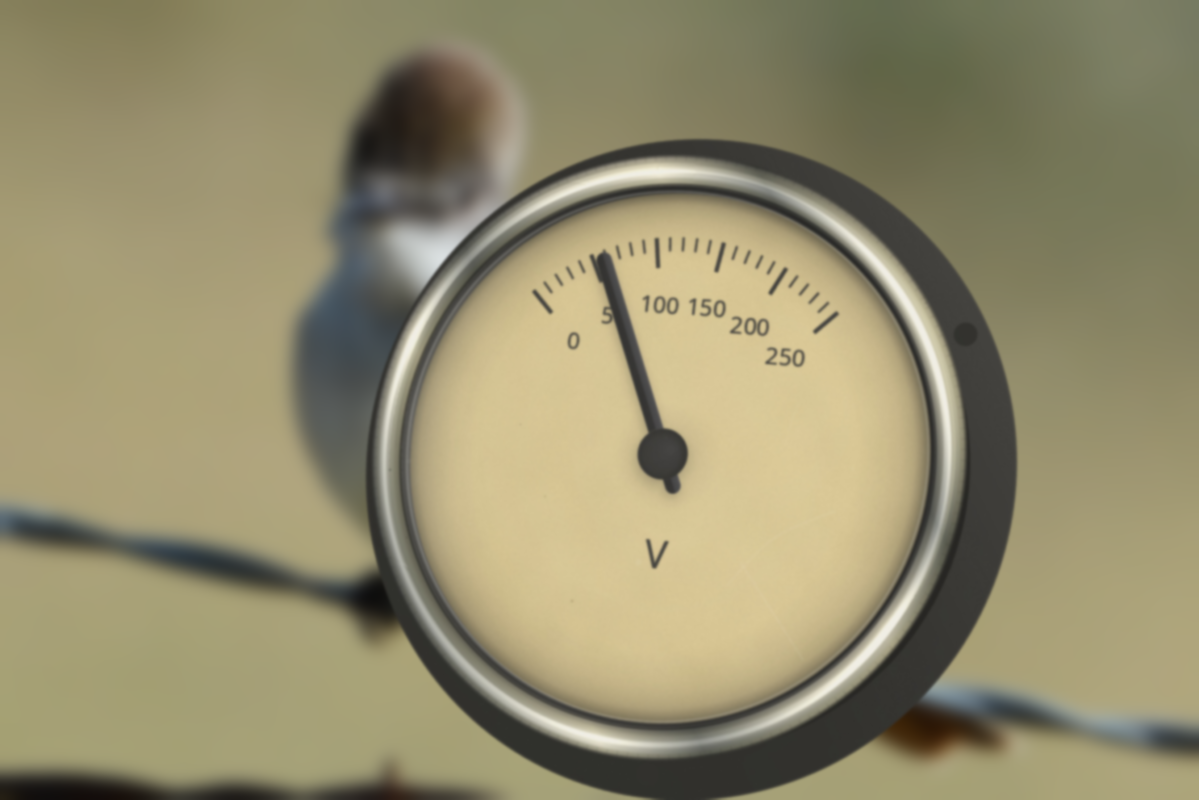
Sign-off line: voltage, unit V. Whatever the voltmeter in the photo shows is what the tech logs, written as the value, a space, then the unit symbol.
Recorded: 60 V
